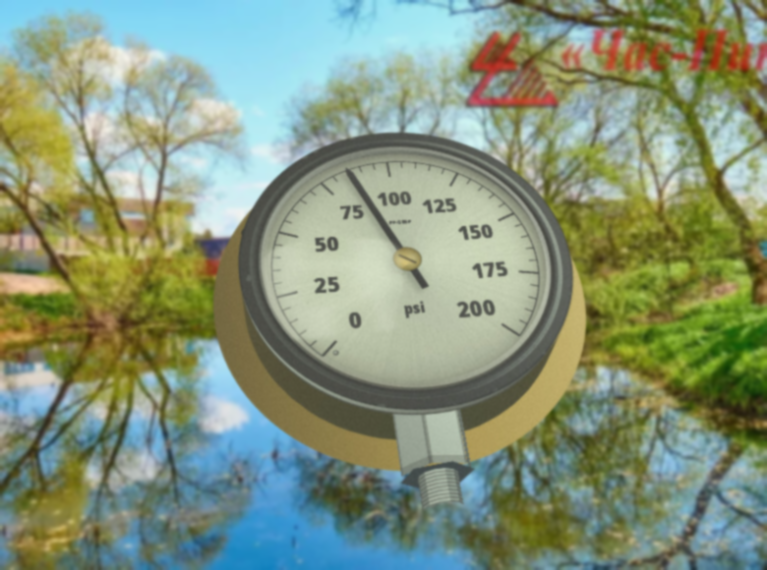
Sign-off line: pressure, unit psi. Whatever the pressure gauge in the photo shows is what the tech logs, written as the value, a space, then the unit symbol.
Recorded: 85 psi
